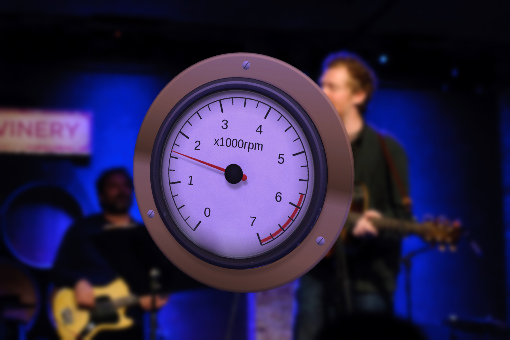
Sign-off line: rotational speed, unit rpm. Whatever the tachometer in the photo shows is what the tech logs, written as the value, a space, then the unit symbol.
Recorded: 1625 rpm
